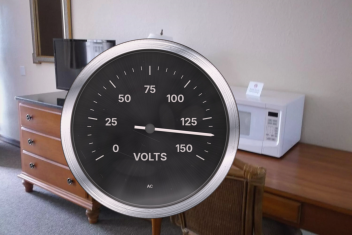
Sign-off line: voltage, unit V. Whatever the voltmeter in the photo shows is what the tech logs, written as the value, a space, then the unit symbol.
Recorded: 135 V
